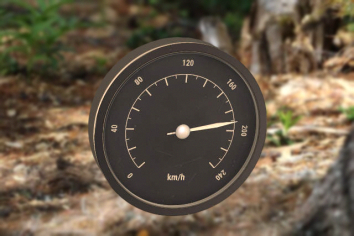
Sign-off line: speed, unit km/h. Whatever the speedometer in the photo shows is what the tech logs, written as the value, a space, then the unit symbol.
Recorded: 190 km/h
